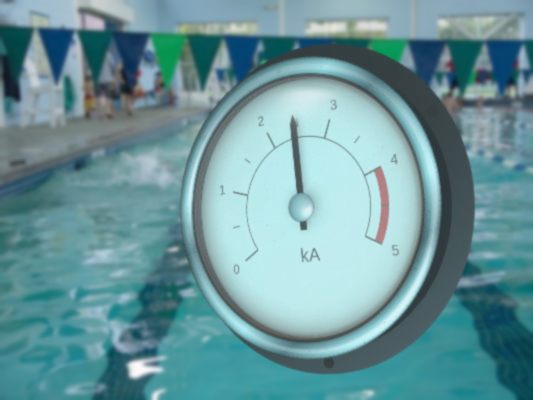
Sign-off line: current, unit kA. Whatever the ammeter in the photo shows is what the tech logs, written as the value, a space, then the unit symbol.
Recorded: 2.5 kA
